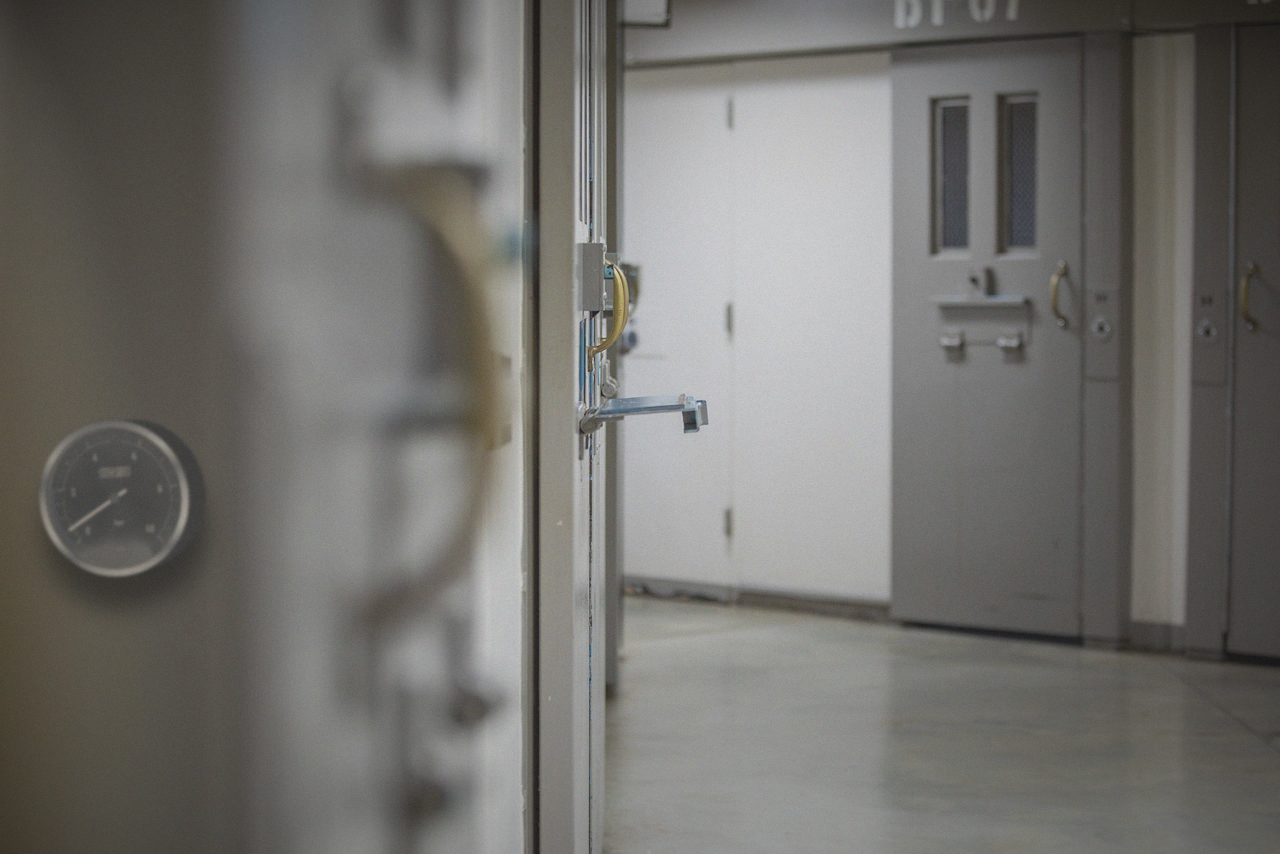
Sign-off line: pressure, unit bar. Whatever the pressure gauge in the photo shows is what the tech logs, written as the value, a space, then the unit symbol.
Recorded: 0.5 bar
